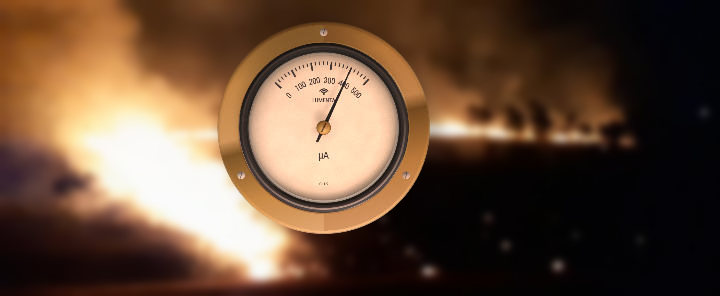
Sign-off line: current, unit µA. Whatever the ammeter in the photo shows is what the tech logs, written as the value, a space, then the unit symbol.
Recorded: 400 µA
